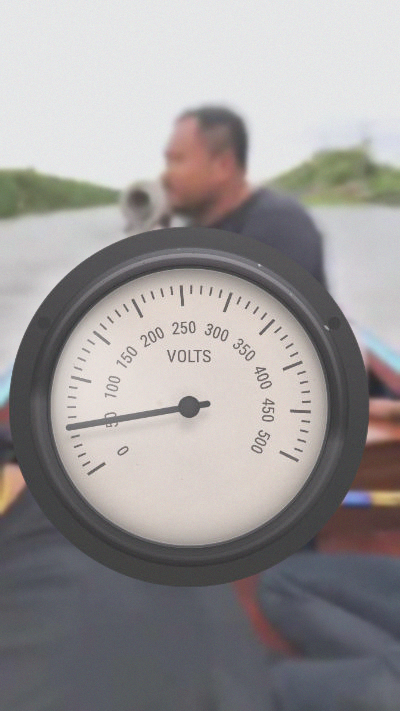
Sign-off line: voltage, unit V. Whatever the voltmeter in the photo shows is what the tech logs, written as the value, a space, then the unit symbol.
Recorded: 50 V
